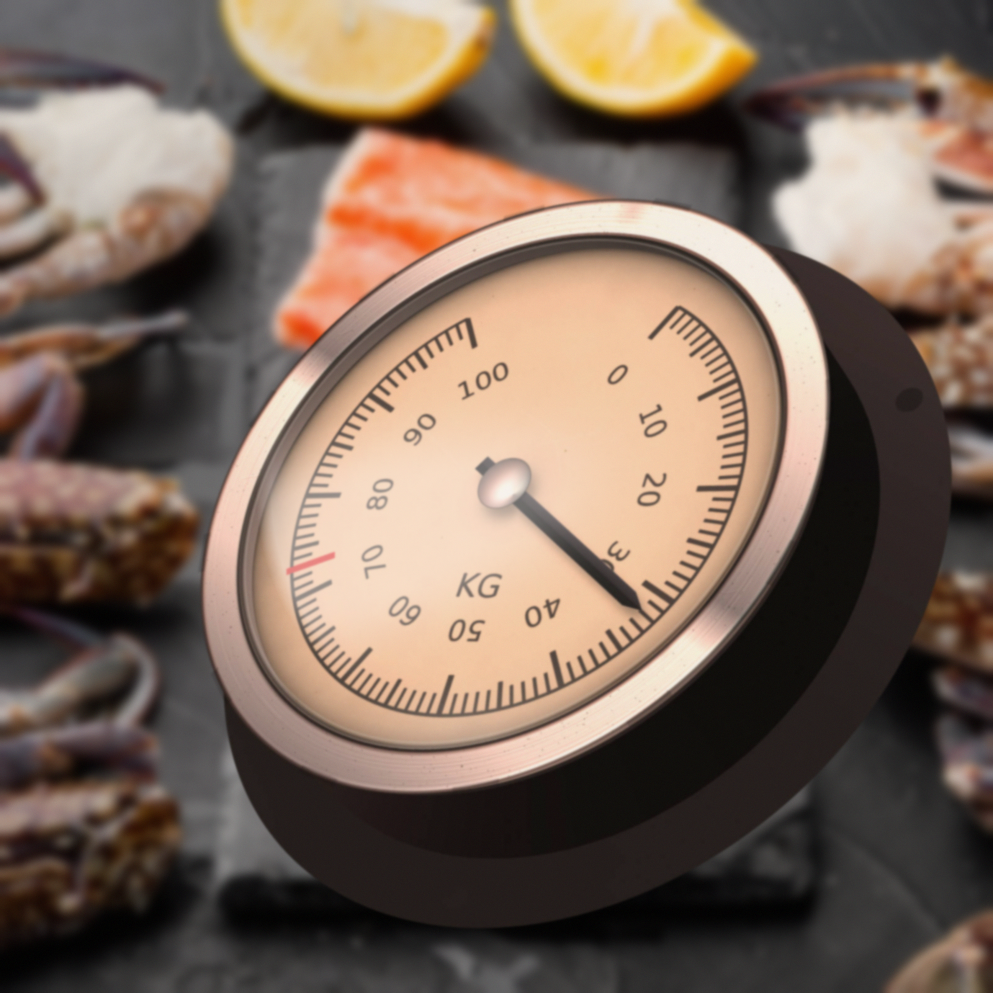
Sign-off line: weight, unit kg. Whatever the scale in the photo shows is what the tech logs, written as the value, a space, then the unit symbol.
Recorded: 32 kg
